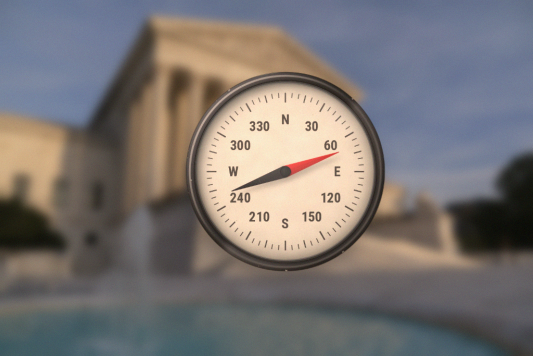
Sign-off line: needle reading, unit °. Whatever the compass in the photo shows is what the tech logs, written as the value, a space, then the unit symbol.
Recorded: 70 °
